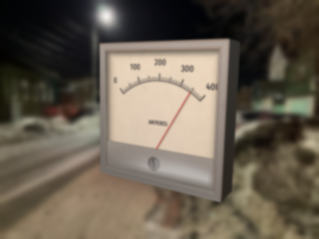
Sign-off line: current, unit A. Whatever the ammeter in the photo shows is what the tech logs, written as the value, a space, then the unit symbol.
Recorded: 350 A
